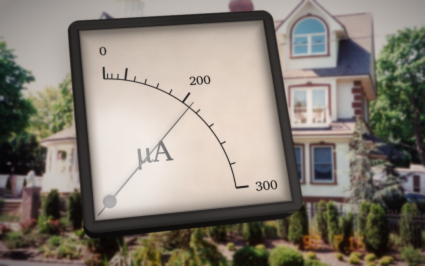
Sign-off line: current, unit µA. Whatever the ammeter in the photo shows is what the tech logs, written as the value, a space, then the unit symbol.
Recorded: 210 µA
